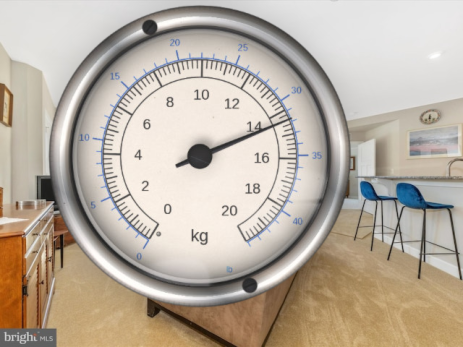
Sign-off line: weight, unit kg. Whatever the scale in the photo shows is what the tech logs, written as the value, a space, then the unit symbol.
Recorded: 14.4 kg
